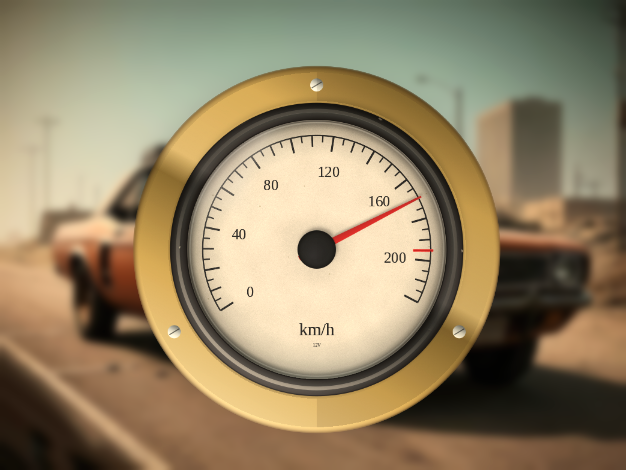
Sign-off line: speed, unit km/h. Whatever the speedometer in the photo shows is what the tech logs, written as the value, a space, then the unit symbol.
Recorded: 170 km/h
